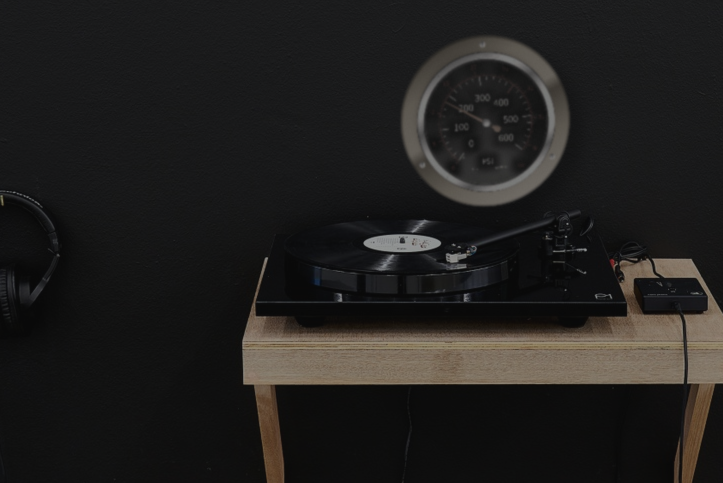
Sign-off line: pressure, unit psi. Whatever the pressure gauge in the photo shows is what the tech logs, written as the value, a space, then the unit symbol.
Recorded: 180 psi
